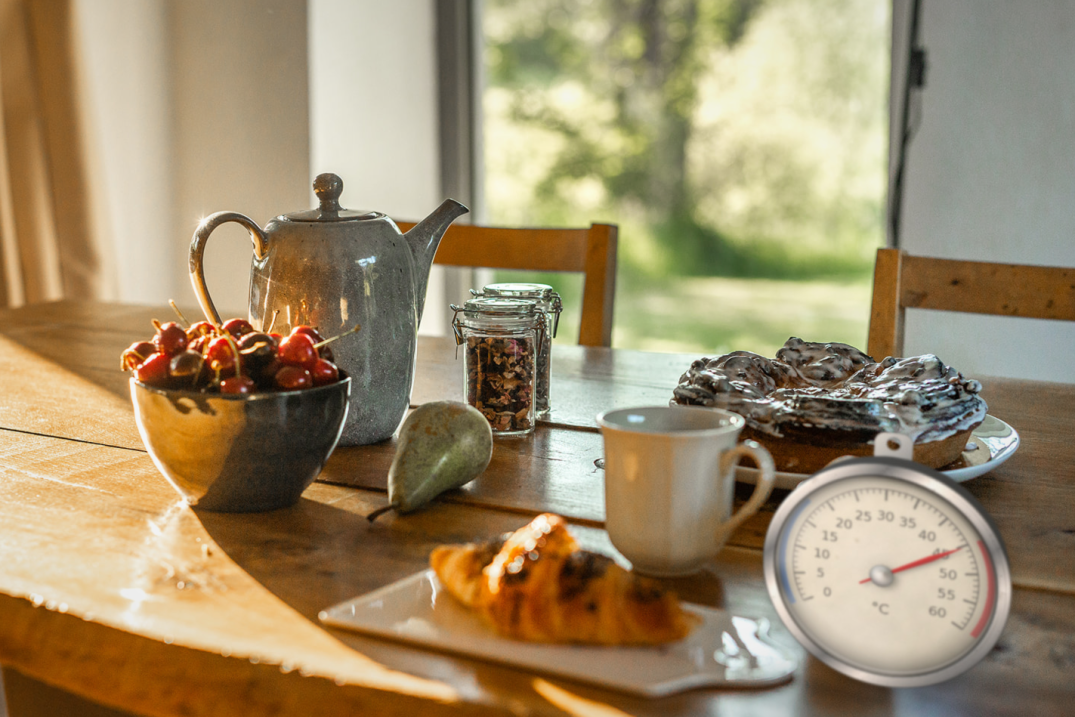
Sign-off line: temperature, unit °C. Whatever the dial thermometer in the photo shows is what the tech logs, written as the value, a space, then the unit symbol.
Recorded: 45 °C
